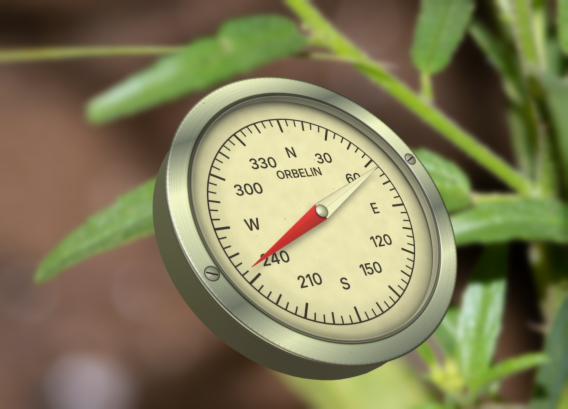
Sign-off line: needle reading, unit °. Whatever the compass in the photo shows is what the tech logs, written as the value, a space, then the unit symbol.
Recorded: 245 °
